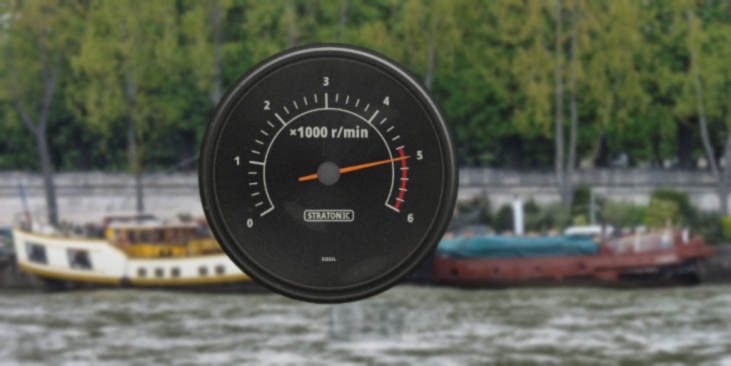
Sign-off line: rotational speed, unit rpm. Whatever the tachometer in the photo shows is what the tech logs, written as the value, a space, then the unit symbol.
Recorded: 5000 rpm
